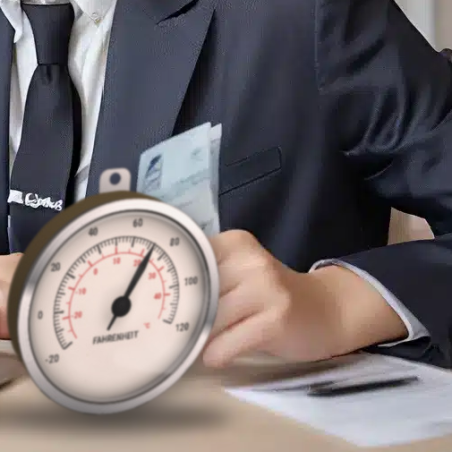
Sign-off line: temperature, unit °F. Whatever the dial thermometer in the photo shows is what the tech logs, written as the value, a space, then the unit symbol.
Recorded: 70 °F
